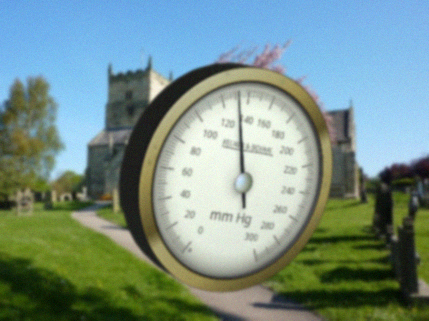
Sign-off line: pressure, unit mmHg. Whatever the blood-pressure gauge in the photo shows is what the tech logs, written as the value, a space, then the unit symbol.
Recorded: 130 mmHg
